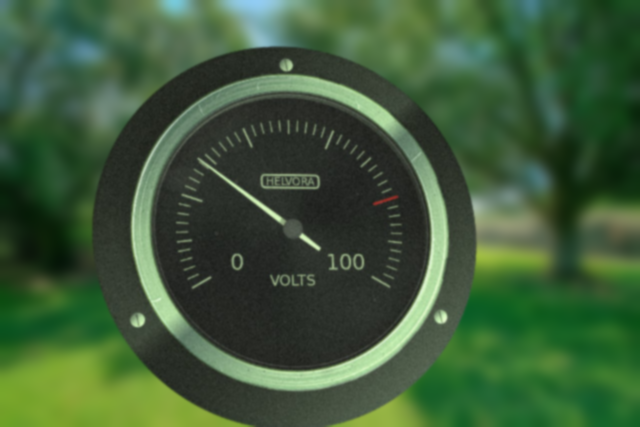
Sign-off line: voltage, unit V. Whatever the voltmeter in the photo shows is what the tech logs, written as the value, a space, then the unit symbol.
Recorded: 28 V
